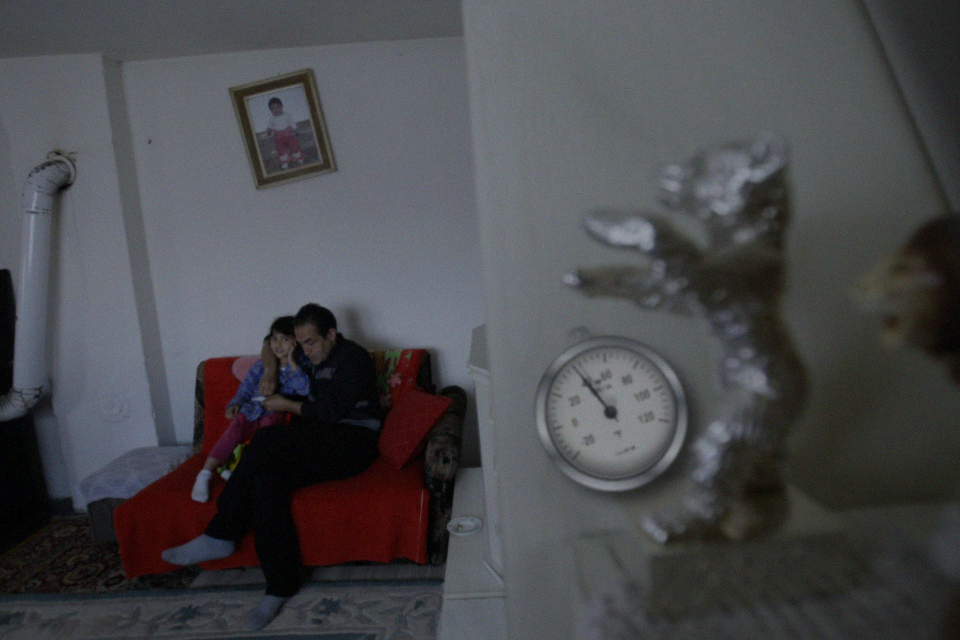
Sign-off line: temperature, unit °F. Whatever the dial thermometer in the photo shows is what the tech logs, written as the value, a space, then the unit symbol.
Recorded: 40 °F
